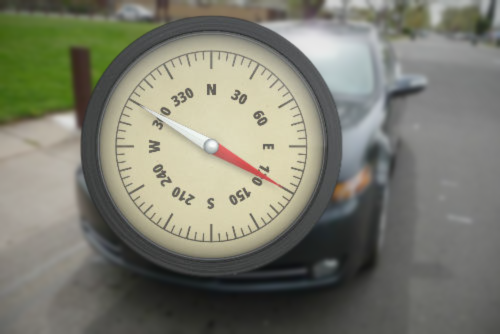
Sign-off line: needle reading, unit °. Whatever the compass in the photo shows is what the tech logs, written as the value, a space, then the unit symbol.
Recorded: 120 °
